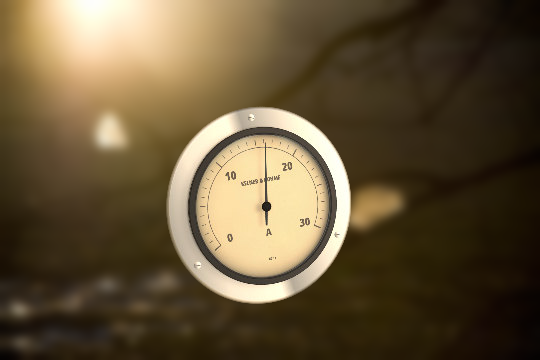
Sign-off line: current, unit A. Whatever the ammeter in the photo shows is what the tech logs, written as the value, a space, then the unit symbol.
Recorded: 16 A
